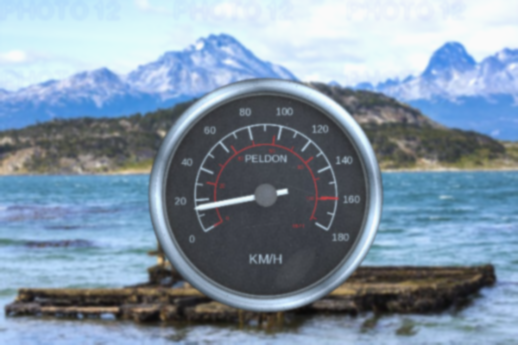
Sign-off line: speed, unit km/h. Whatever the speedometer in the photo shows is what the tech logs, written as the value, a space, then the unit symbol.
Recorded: 15 km/h
